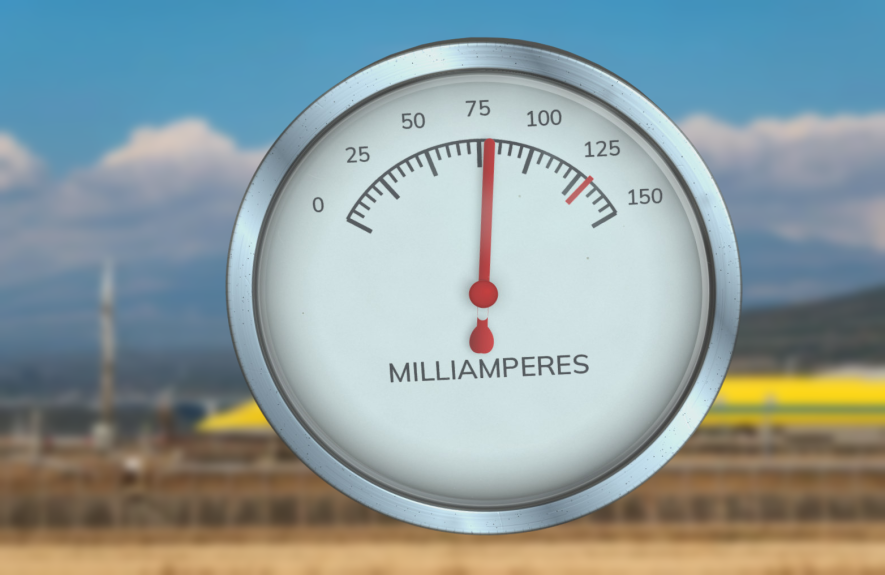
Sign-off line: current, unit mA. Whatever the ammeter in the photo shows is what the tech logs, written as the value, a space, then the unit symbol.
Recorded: 80 mA
